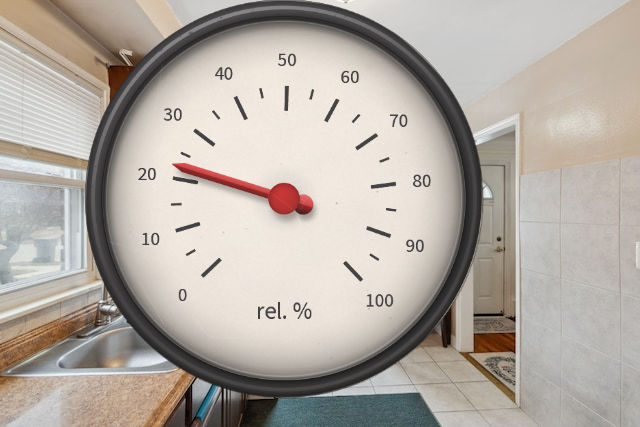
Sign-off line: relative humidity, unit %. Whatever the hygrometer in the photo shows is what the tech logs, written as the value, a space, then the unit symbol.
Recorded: 22.5 %
